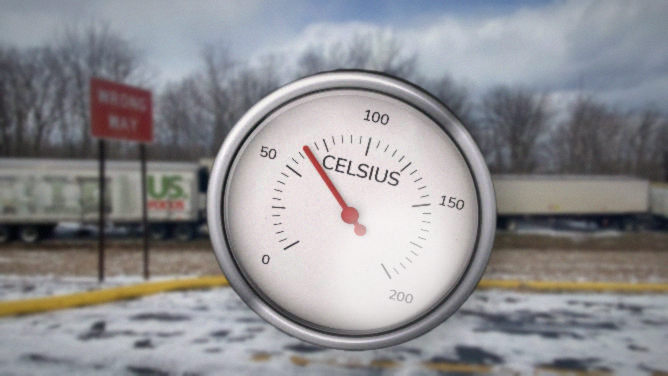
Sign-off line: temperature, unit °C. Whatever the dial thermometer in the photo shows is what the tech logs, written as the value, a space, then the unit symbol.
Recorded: 65 °C
